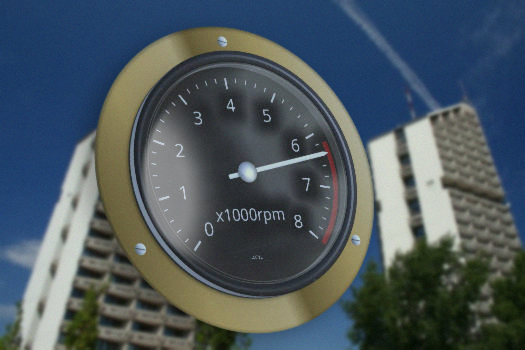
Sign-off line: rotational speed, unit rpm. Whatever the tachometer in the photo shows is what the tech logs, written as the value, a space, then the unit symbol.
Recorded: 6400 rpm
